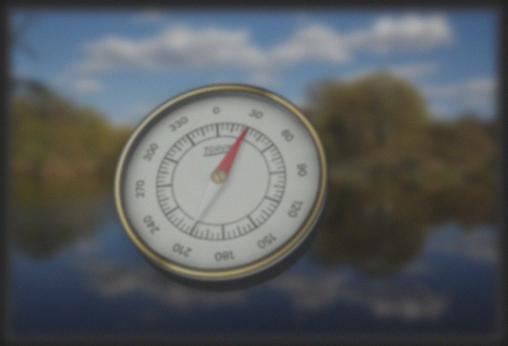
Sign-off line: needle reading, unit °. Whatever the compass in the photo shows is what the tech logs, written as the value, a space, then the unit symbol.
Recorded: 30 °
